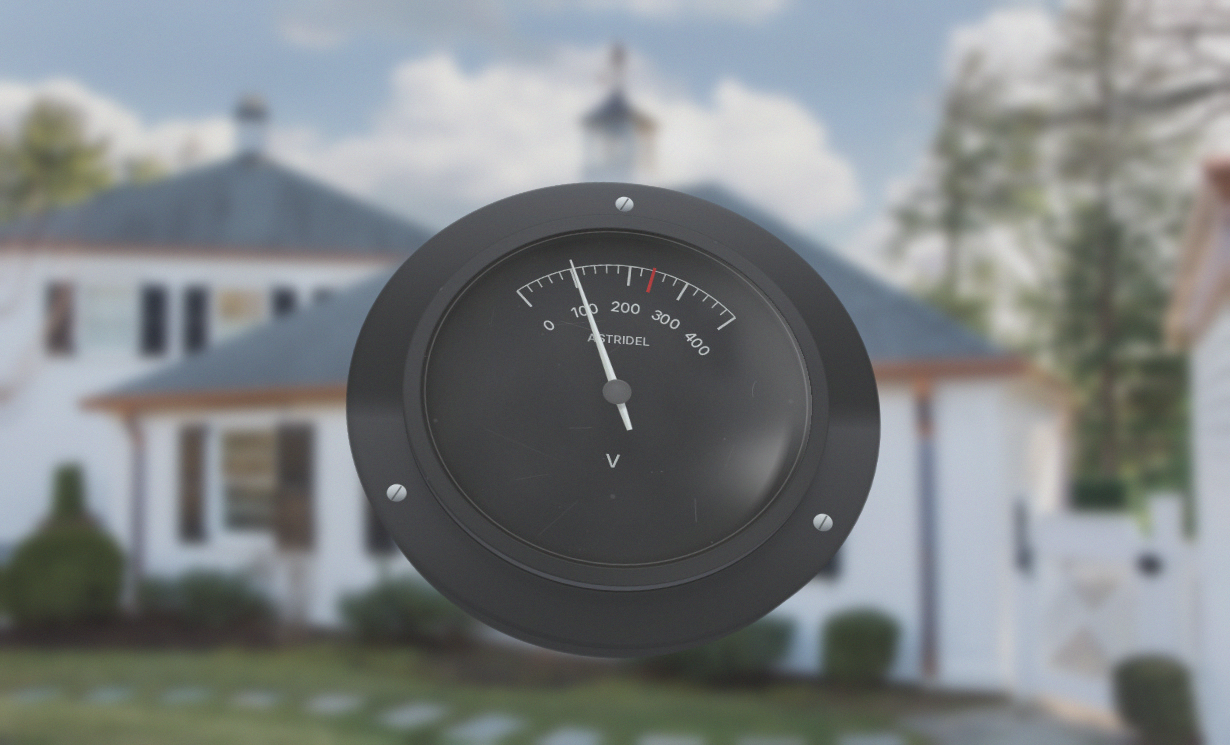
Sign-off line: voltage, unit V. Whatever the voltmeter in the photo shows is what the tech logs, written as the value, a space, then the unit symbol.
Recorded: 100 V
